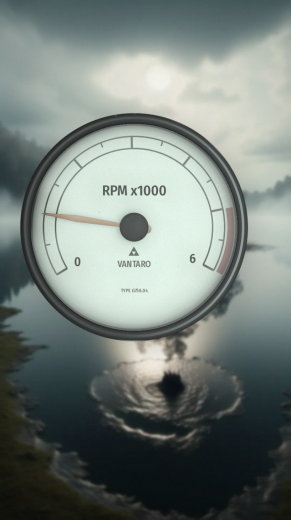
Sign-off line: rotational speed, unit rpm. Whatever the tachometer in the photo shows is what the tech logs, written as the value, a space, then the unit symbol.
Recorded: 1000 rpm
